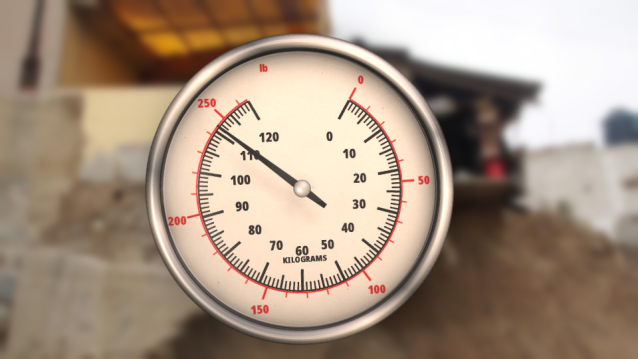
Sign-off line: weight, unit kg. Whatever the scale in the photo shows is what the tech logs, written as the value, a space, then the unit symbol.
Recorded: 111 kg
